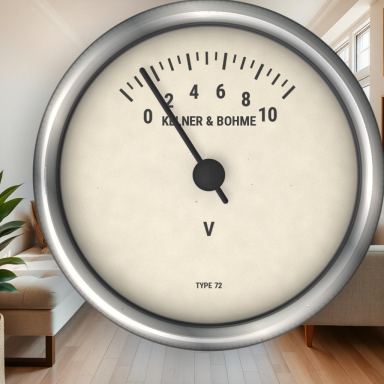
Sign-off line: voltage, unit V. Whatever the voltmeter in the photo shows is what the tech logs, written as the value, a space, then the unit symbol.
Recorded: 1.5 V
